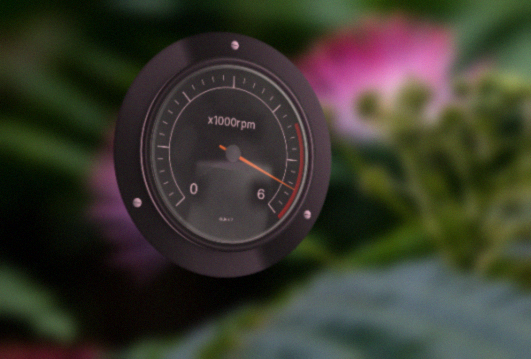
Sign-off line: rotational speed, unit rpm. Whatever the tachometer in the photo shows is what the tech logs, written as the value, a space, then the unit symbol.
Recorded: 5500 rpm
